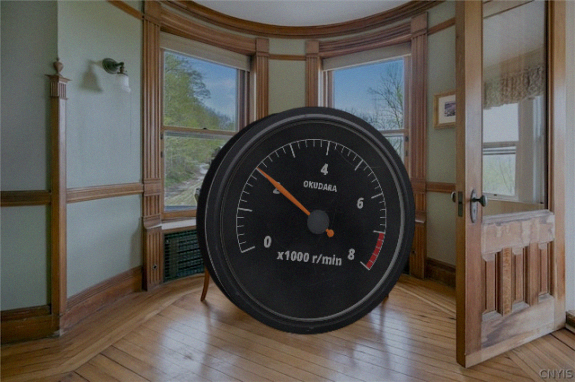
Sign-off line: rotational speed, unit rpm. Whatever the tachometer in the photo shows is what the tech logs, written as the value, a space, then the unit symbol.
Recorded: 2000 rpm
